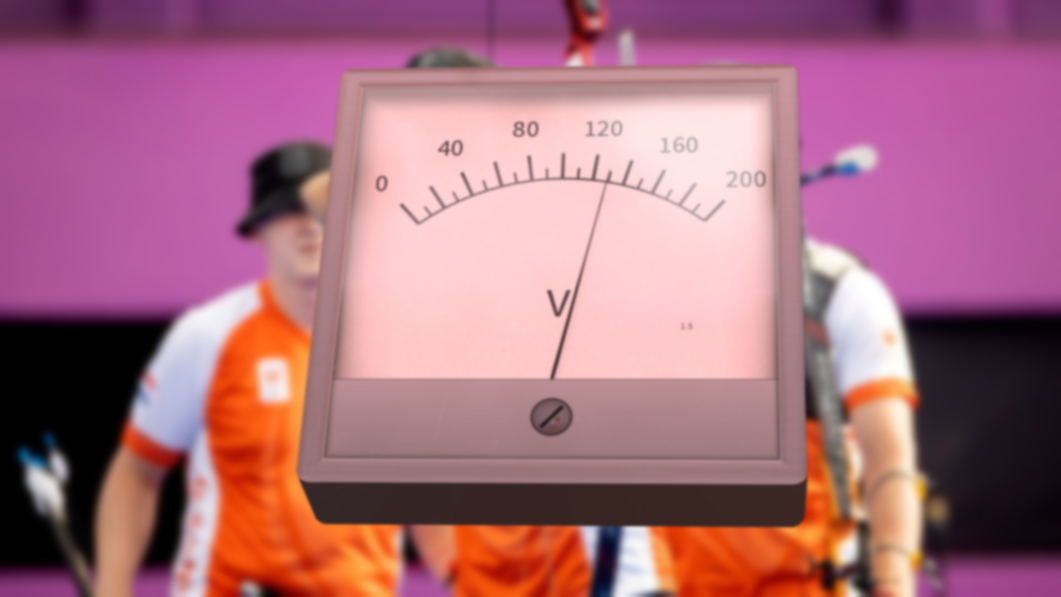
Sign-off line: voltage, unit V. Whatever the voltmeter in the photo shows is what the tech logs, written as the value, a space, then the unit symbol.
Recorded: 130 V
